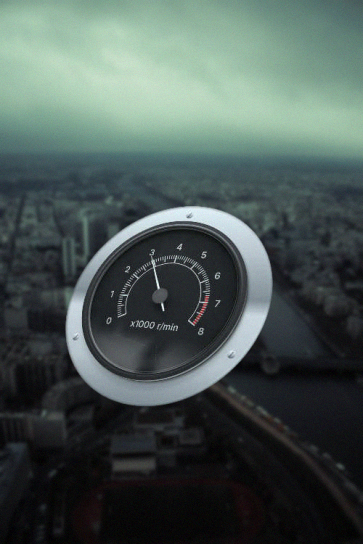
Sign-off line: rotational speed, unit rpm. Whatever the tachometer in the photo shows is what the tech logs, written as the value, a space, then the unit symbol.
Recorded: 3000 rpm
